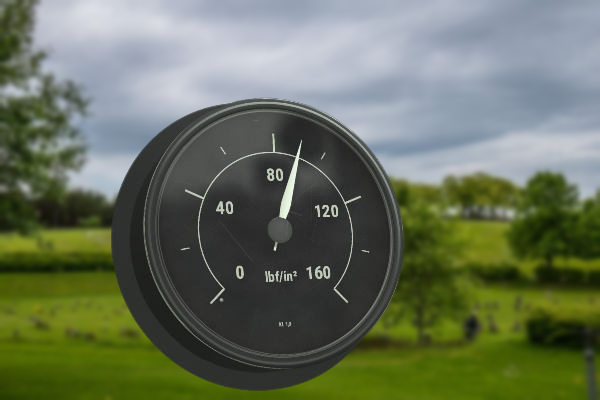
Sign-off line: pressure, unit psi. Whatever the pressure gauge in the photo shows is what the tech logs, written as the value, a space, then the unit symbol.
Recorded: 90 psi
